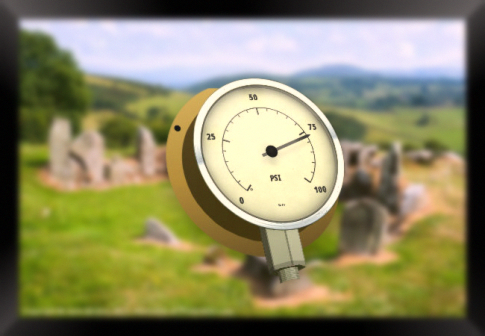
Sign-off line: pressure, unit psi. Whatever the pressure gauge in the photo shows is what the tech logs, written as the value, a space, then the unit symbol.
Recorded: 77.5 psi
